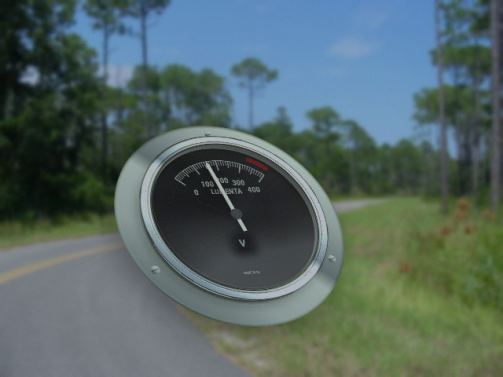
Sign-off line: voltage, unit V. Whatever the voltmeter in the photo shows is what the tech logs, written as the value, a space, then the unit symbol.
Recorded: 150 V
